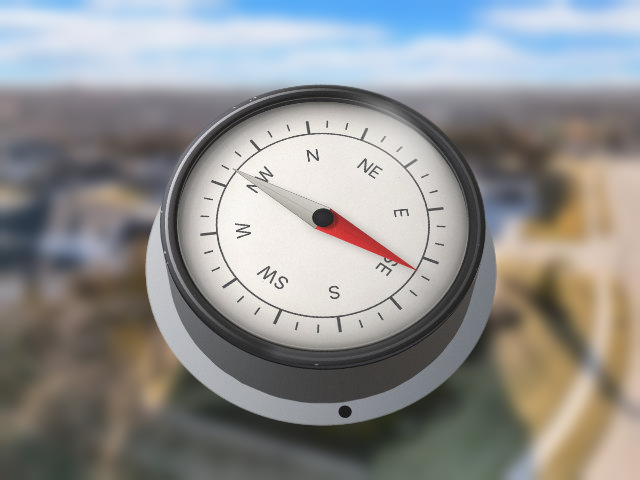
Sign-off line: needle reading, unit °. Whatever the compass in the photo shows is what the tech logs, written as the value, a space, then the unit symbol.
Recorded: 130 °
